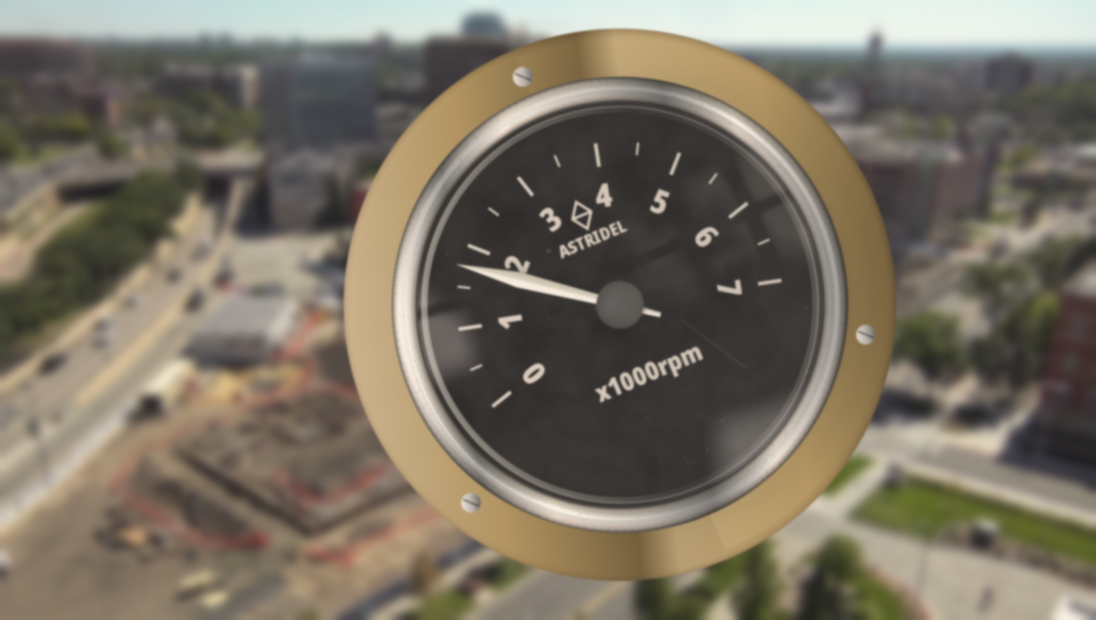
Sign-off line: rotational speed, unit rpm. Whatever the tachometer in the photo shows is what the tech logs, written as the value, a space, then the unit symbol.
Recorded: 1750 rpm
